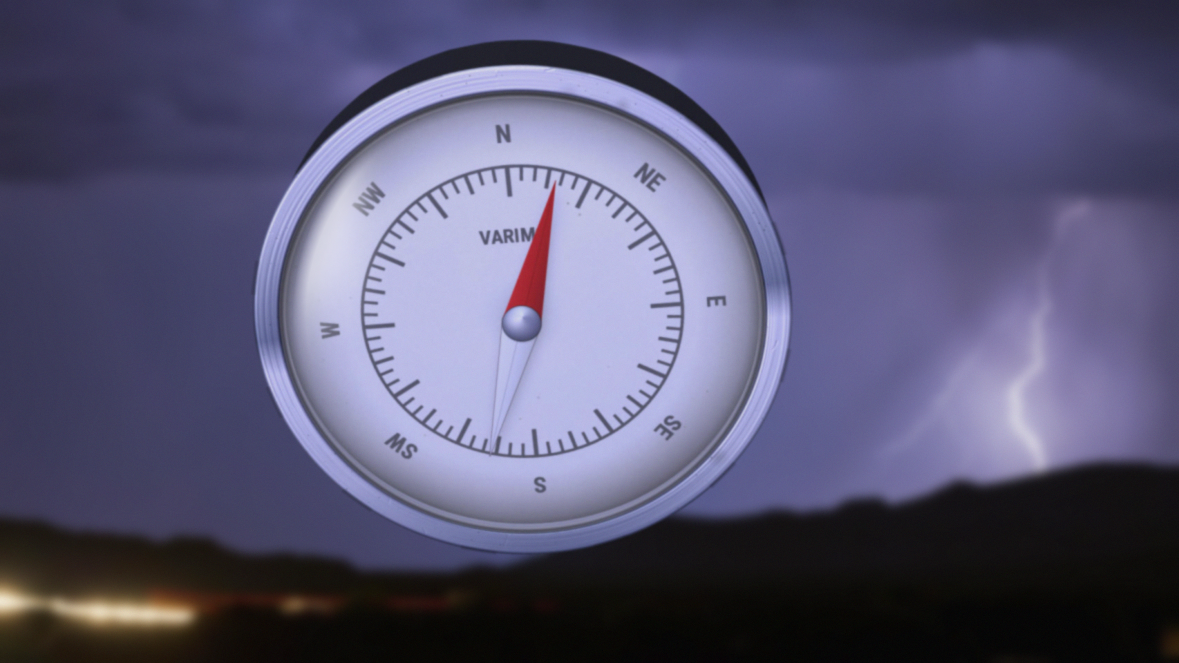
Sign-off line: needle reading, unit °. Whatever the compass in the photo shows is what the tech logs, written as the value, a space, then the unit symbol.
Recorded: 17.5 °
